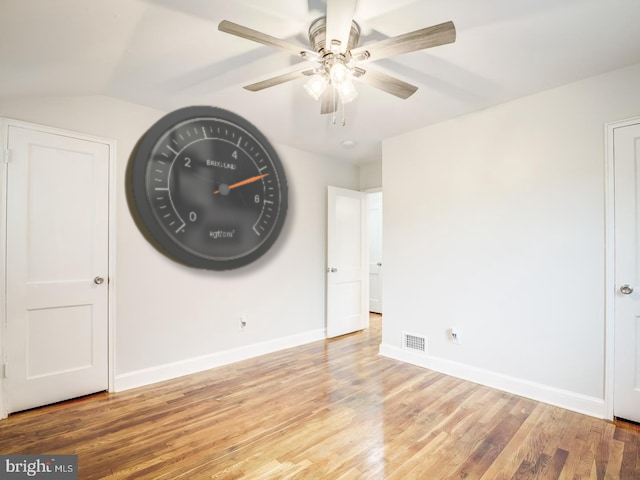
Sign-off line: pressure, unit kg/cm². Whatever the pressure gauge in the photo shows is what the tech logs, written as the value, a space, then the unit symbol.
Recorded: 5.2 kg/cm²
